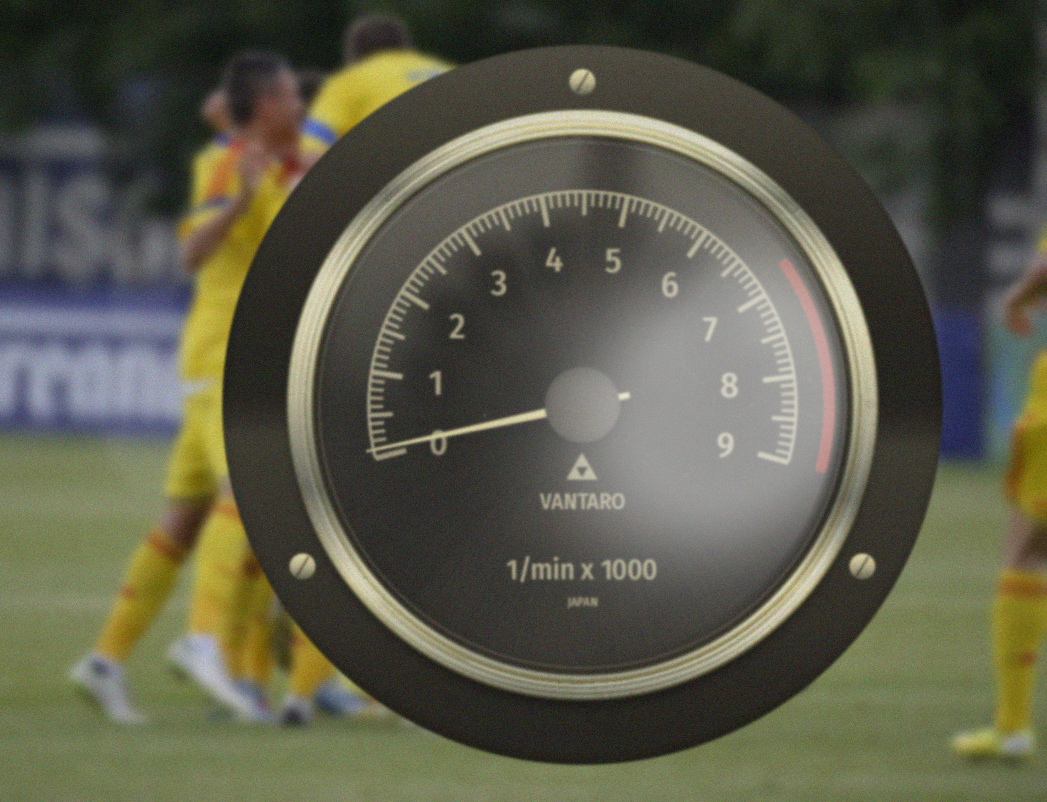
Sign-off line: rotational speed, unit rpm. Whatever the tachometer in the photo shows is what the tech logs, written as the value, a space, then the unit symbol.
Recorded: 100 rpm
